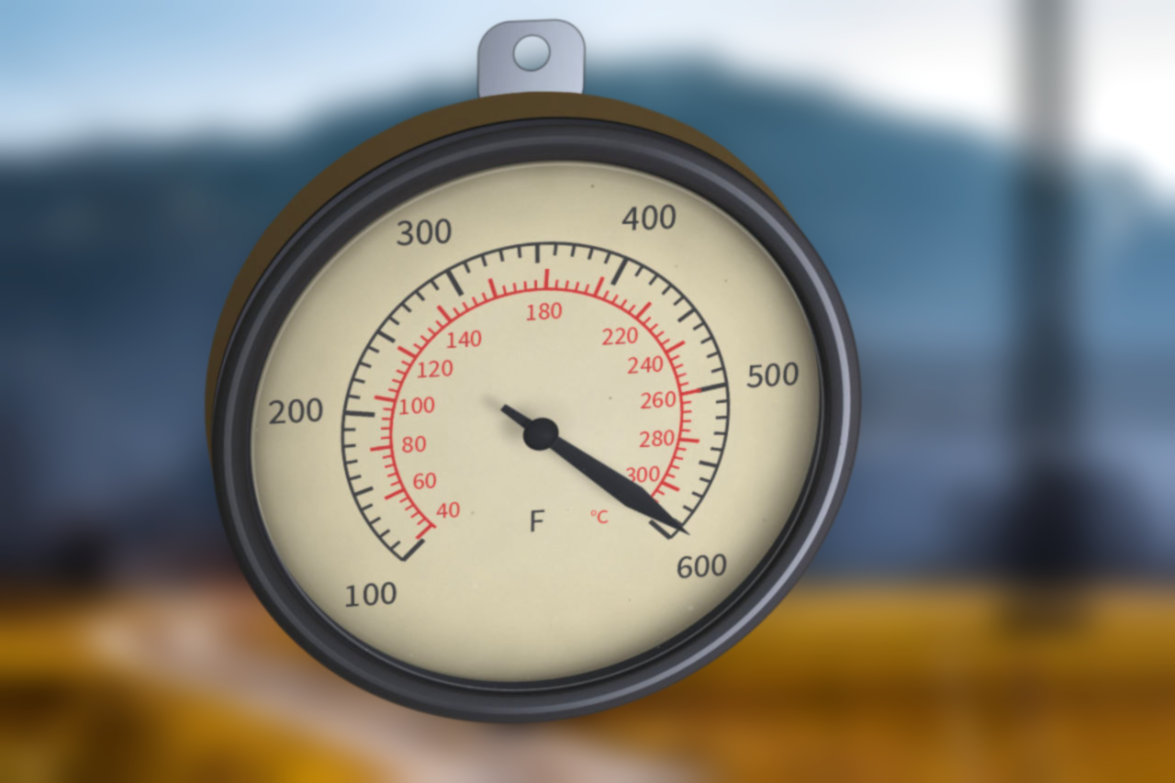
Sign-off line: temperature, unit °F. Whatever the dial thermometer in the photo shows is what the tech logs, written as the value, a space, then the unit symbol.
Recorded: 590 °F
